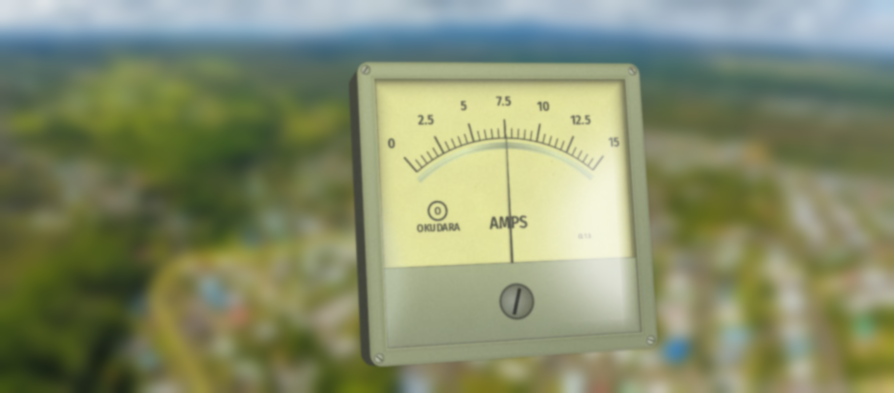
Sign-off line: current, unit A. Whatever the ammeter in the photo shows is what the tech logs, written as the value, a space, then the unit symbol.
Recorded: 7.5 A
